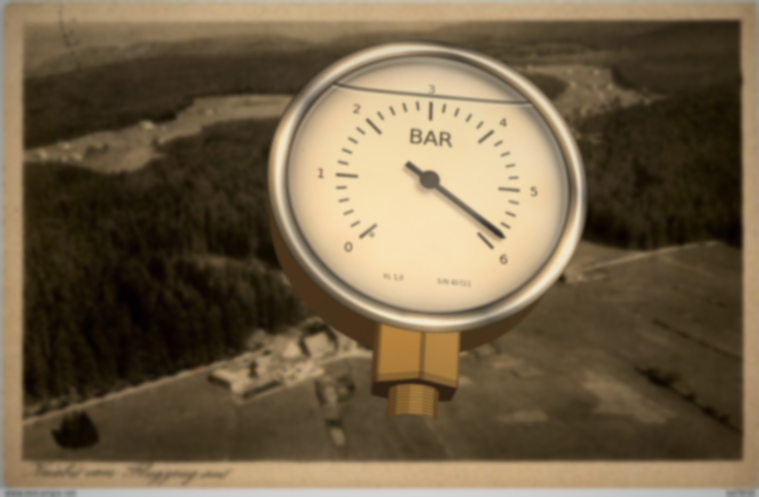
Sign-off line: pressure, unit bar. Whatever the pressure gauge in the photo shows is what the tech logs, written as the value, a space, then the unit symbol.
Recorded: 5.8 bar
